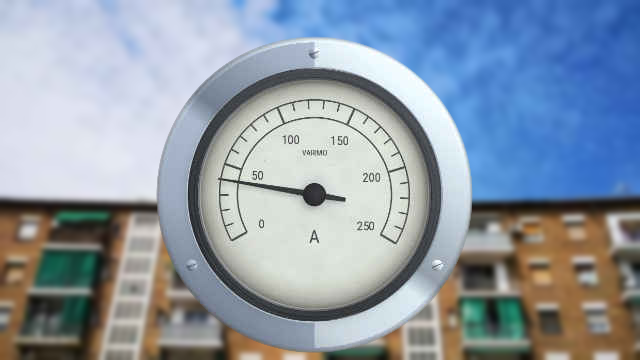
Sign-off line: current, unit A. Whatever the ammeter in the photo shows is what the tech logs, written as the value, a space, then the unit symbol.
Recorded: 40 A
